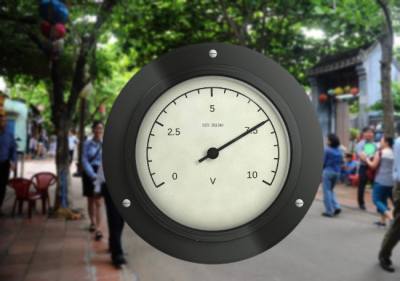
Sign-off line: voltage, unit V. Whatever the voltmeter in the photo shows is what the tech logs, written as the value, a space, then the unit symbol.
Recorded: 7.5 V
